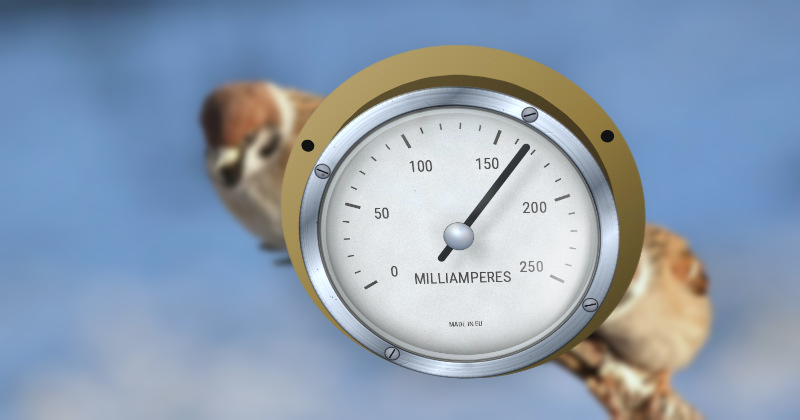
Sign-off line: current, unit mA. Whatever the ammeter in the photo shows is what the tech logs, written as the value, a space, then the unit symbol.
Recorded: 165 mA
